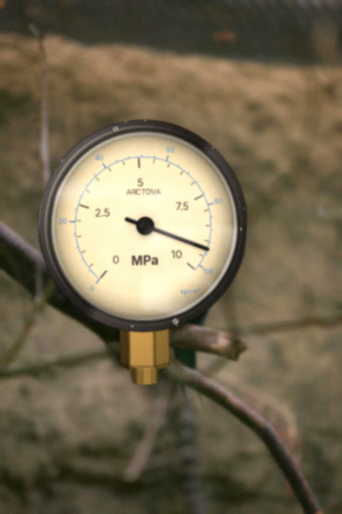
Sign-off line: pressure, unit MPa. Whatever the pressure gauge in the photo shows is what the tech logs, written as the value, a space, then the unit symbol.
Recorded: 9.25 MPa
